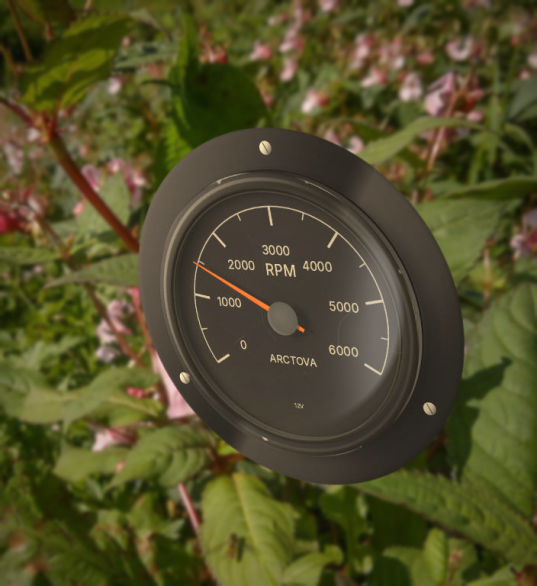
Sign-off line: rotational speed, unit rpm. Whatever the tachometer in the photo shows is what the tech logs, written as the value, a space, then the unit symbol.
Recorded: 1500 rpm
